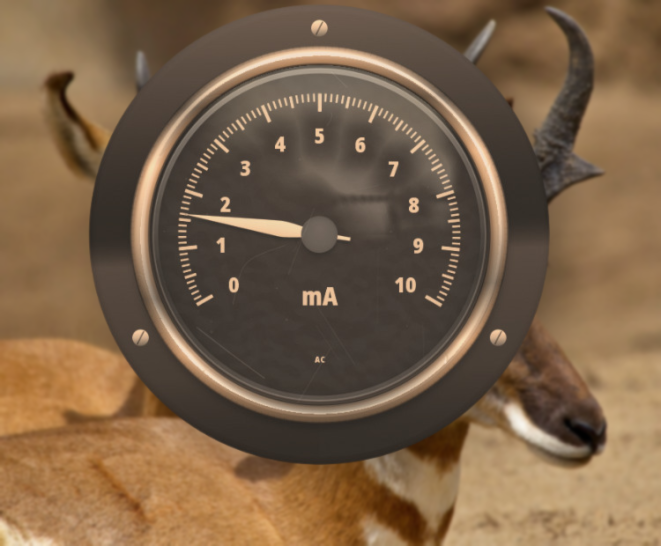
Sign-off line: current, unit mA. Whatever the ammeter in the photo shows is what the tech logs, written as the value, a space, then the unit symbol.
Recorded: 1.6 mA
